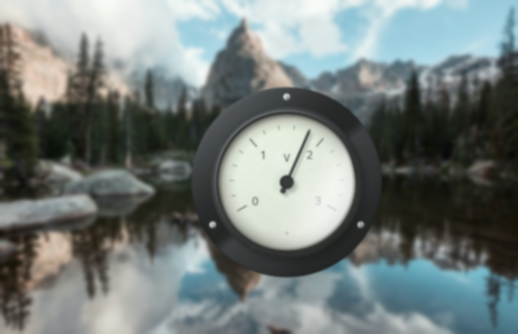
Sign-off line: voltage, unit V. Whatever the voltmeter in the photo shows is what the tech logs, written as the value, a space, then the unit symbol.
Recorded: 1.8 V
